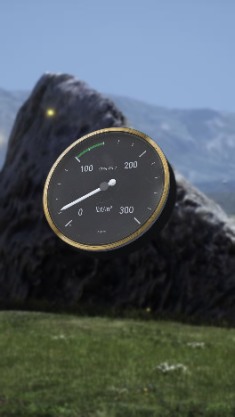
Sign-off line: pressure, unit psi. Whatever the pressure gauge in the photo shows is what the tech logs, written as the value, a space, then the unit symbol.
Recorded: 20 psi
